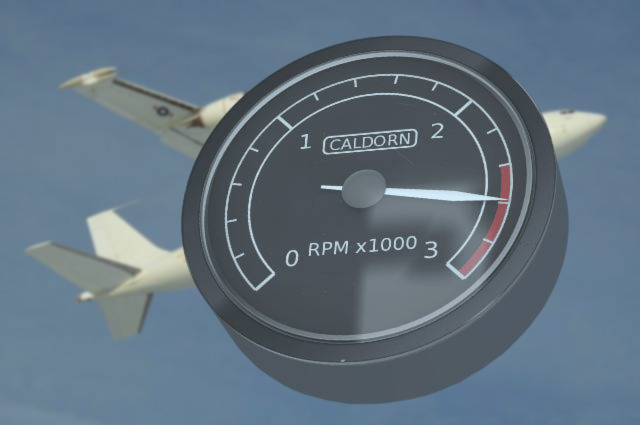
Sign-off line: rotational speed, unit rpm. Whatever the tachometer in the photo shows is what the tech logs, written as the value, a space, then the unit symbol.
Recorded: 2600 rpm
